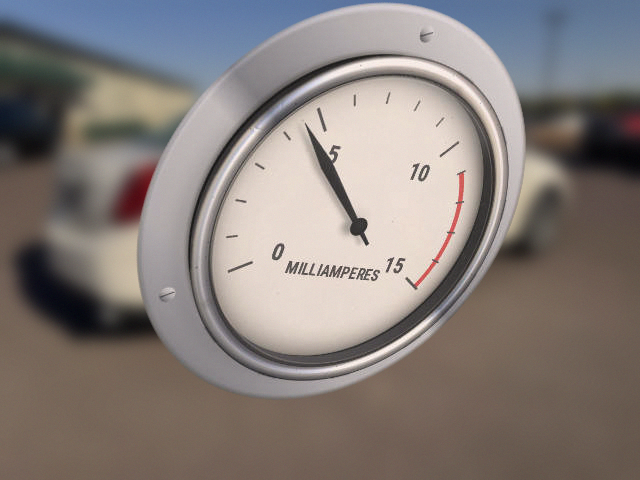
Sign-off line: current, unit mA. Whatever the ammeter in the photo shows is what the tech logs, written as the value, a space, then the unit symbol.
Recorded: 4.5 mA
